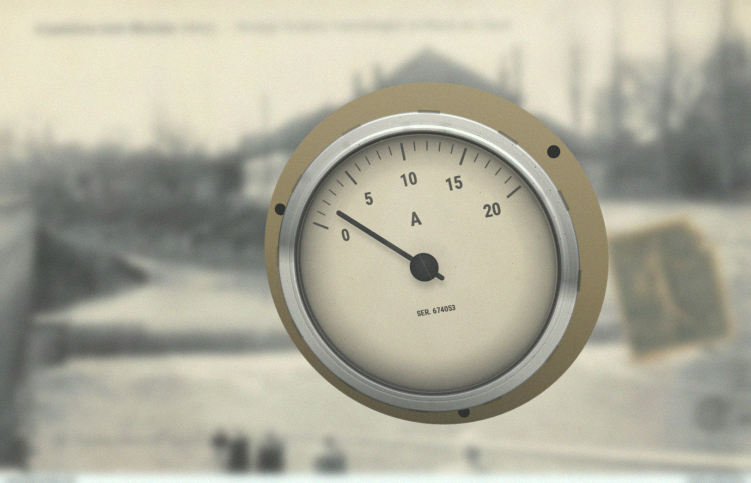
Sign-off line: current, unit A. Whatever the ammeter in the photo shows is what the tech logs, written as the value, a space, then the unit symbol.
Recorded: 2 A
